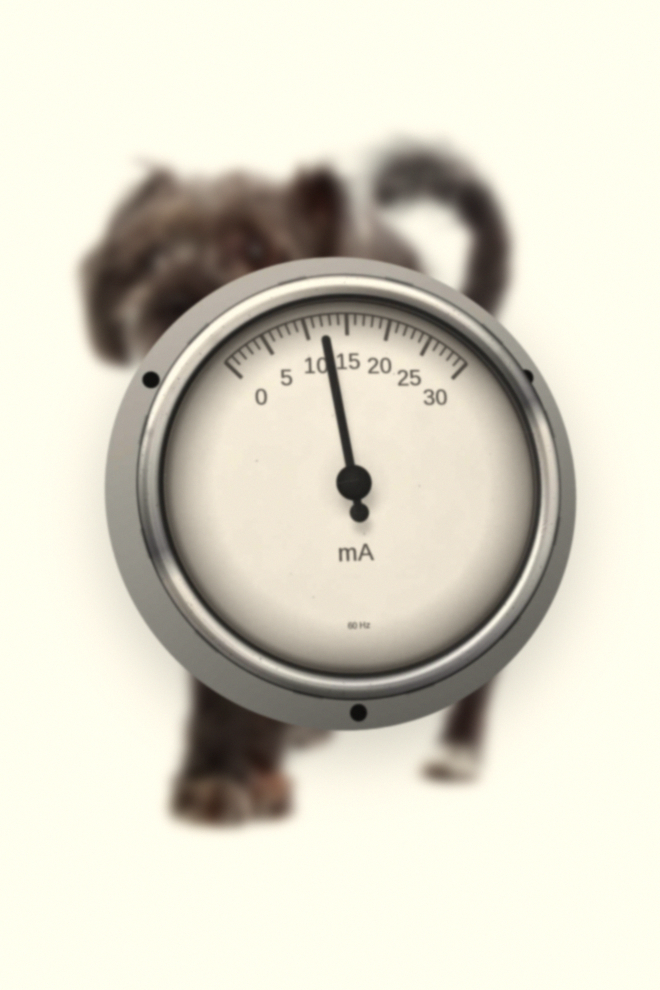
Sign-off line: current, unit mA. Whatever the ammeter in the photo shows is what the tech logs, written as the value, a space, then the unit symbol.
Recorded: 12 mA
